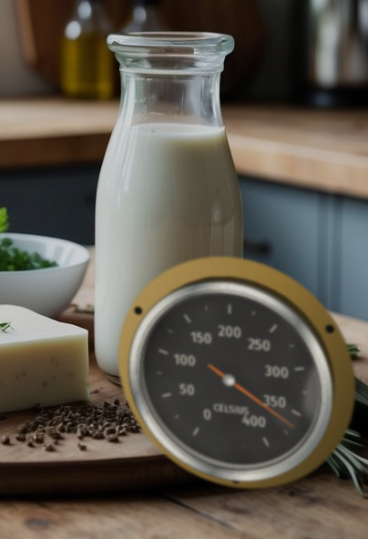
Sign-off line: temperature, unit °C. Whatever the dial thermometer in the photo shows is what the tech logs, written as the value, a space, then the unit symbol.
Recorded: 362.5 °C
